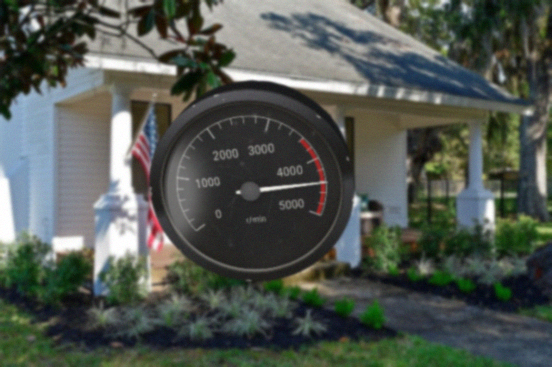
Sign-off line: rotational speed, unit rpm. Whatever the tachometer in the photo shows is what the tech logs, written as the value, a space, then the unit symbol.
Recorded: 4400 rpm
